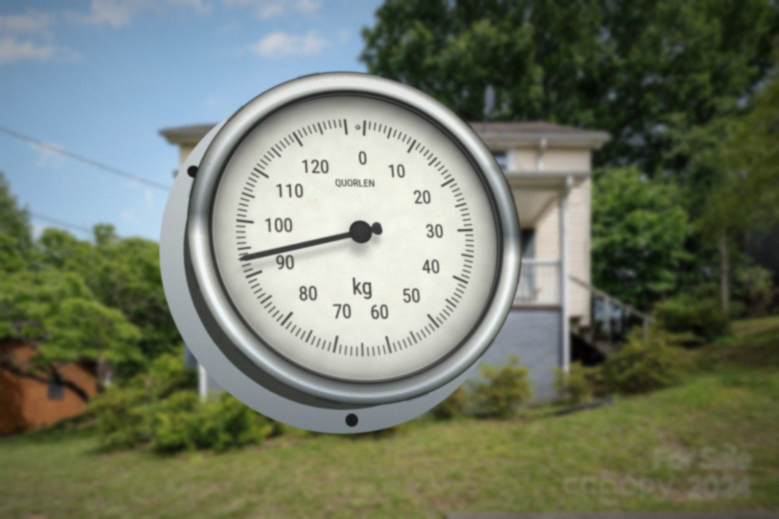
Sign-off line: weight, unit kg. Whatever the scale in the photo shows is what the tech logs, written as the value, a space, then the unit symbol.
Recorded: 93 kg
